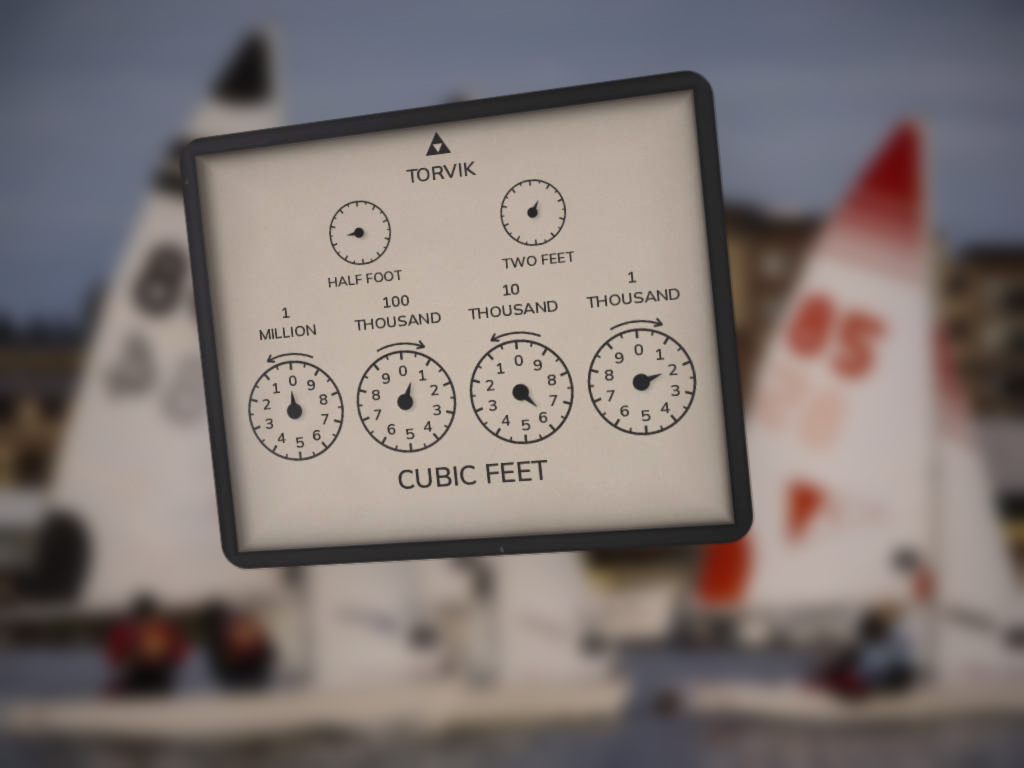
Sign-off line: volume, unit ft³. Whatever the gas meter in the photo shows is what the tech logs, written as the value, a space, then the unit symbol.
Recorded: 6200 ft³
